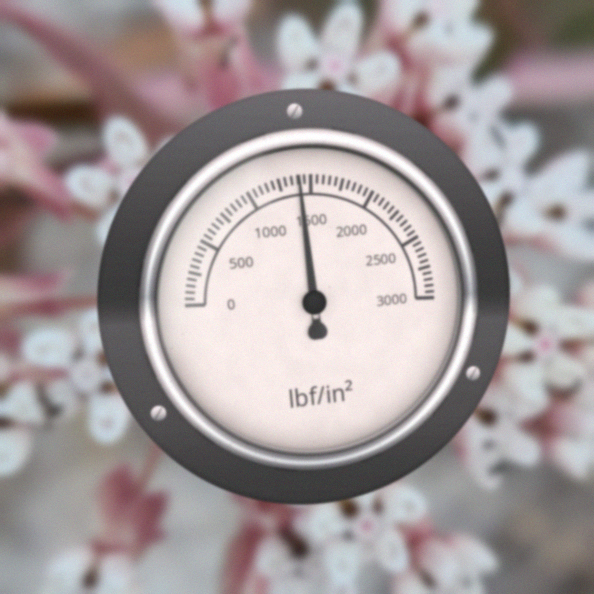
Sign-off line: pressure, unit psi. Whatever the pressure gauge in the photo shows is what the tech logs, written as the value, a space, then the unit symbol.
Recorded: 1400 psi
